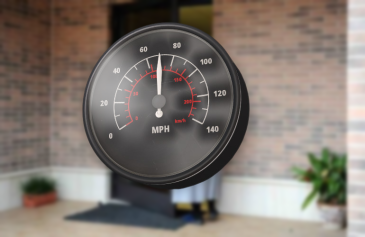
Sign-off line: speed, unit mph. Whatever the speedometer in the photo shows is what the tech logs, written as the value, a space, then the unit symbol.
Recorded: 70 mph
